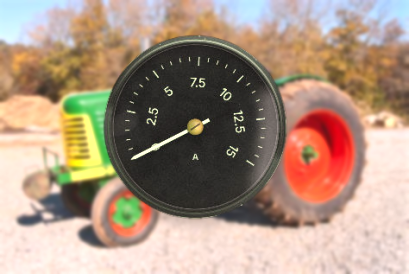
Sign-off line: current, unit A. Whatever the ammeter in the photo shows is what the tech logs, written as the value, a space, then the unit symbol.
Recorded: 0 A
